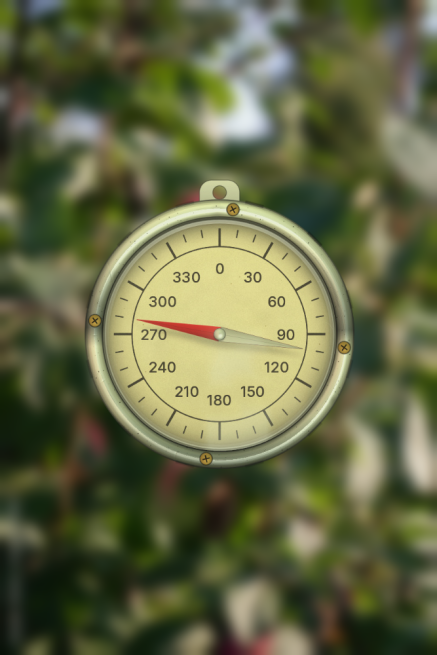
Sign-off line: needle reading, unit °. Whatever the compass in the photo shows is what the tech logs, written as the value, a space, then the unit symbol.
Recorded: 280 °
